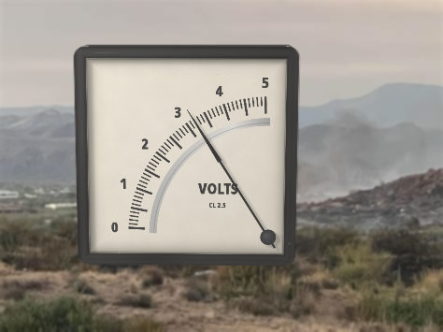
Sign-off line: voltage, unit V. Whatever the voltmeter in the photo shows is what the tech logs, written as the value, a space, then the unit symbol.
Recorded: 3.2 V
